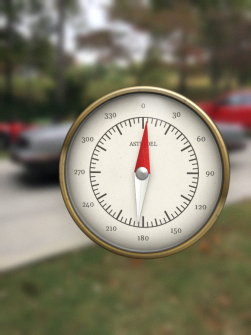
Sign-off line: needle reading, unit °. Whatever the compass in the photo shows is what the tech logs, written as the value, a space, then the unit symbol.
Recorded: 5 °
